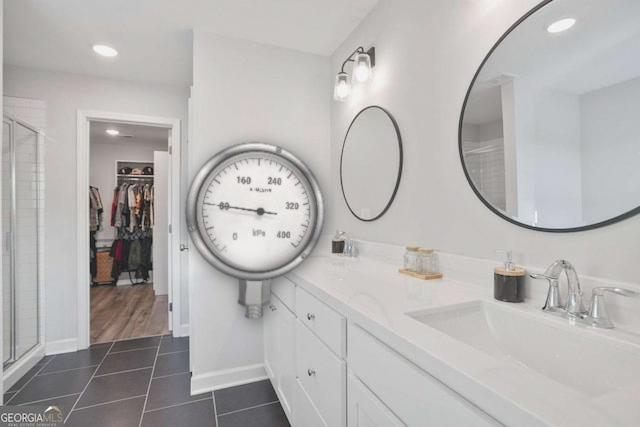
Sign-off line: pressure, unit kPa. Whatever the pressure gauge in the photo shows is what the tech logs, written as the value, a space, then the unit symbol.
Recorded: 80 kPa
